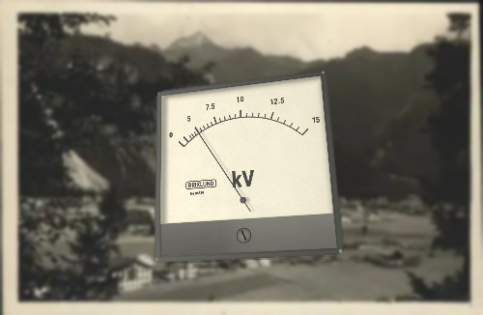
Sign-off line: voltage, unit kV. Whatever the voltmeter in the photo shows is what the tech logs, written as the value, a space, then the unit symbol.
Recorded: 5 kV
